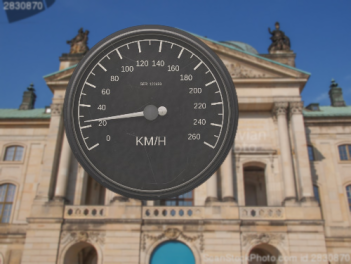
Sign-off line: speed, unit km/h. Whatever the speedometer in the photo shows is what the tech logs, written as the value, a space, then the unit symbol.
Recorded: 25 km/h
